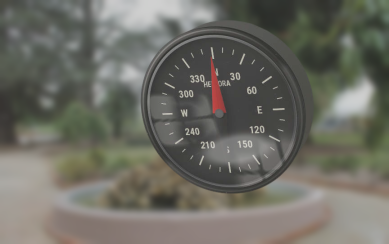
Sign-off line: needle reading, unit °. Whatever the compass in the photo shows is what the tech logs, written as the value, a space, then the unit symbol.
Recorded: 0 °
